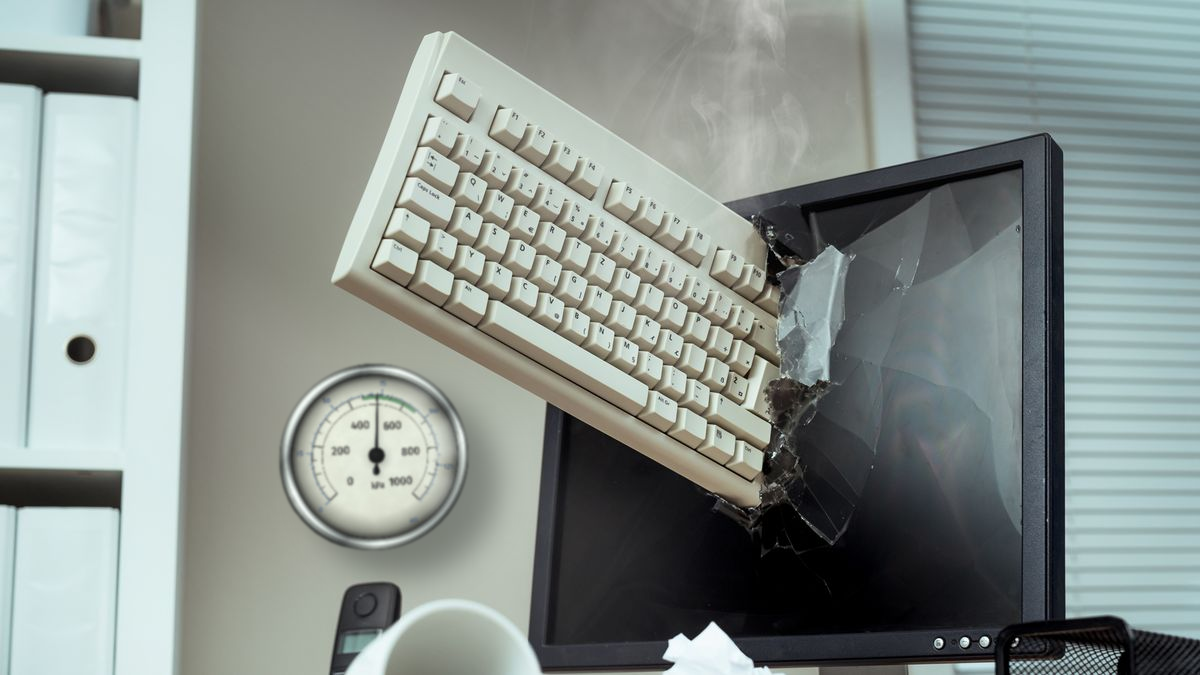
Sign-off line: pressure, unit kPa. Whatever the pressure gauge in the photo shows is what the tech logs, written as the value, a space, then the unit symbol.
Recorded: 500 kPa
